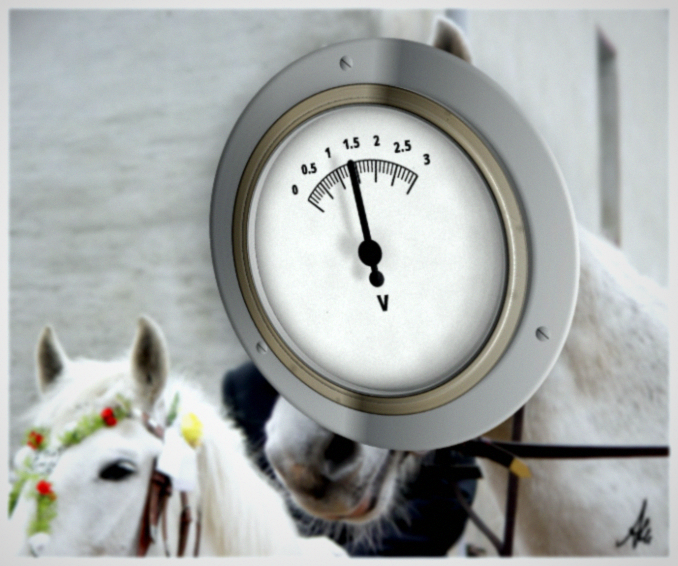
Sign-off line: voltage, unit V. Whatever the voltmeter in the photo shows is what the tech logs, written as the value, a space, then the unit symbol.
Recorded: 1.5 V
